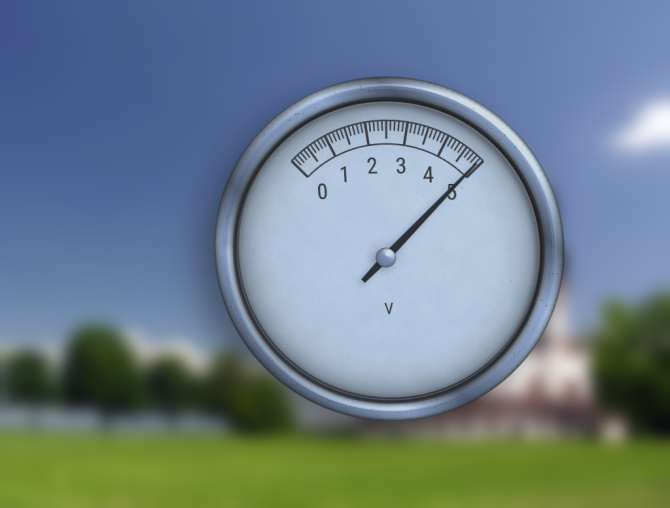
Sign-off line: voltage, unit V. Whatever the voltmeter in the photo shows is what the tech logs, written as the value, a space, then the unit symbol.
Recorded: 4.9 V
